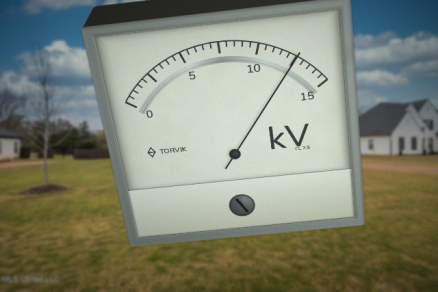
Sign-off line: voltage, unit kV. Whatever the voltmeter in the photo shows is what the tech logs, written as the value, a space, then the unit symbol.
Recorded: 12.5 kV
